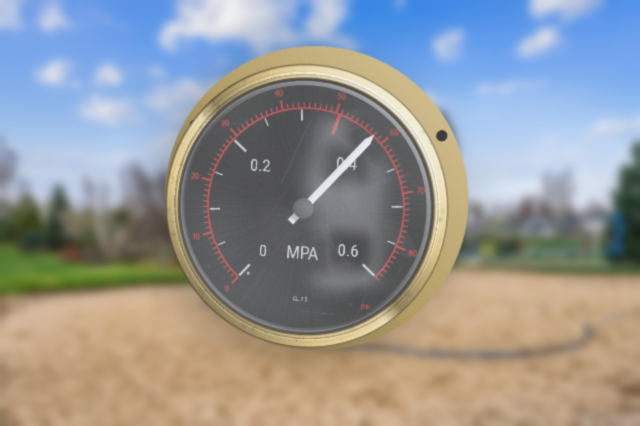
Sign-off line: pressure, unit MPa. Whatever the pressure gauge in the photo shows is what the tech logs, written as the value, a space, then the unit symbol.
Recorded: 0.4 MPa
